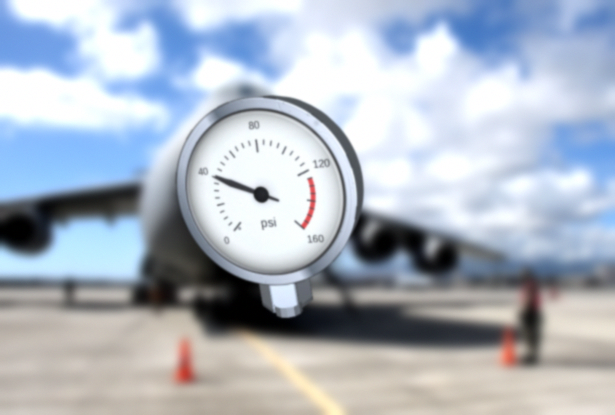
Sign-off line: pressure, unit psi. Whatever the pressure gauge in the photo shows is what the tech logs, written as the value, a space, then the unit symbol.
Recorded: 40 psi
